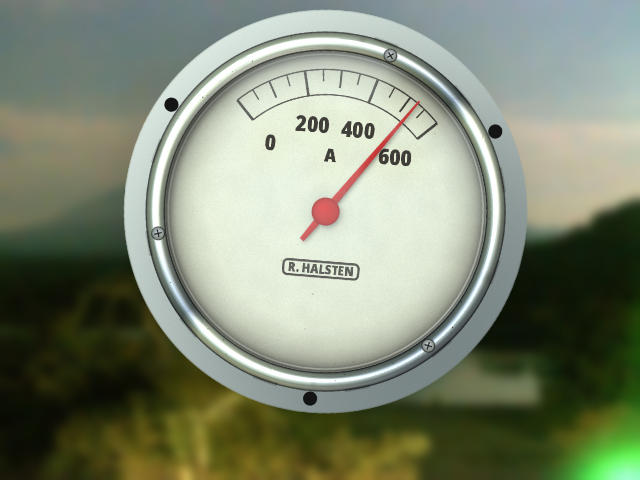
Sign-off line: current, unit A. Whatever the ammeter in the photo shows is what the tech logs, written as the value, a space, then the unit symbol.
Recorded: 525 A
